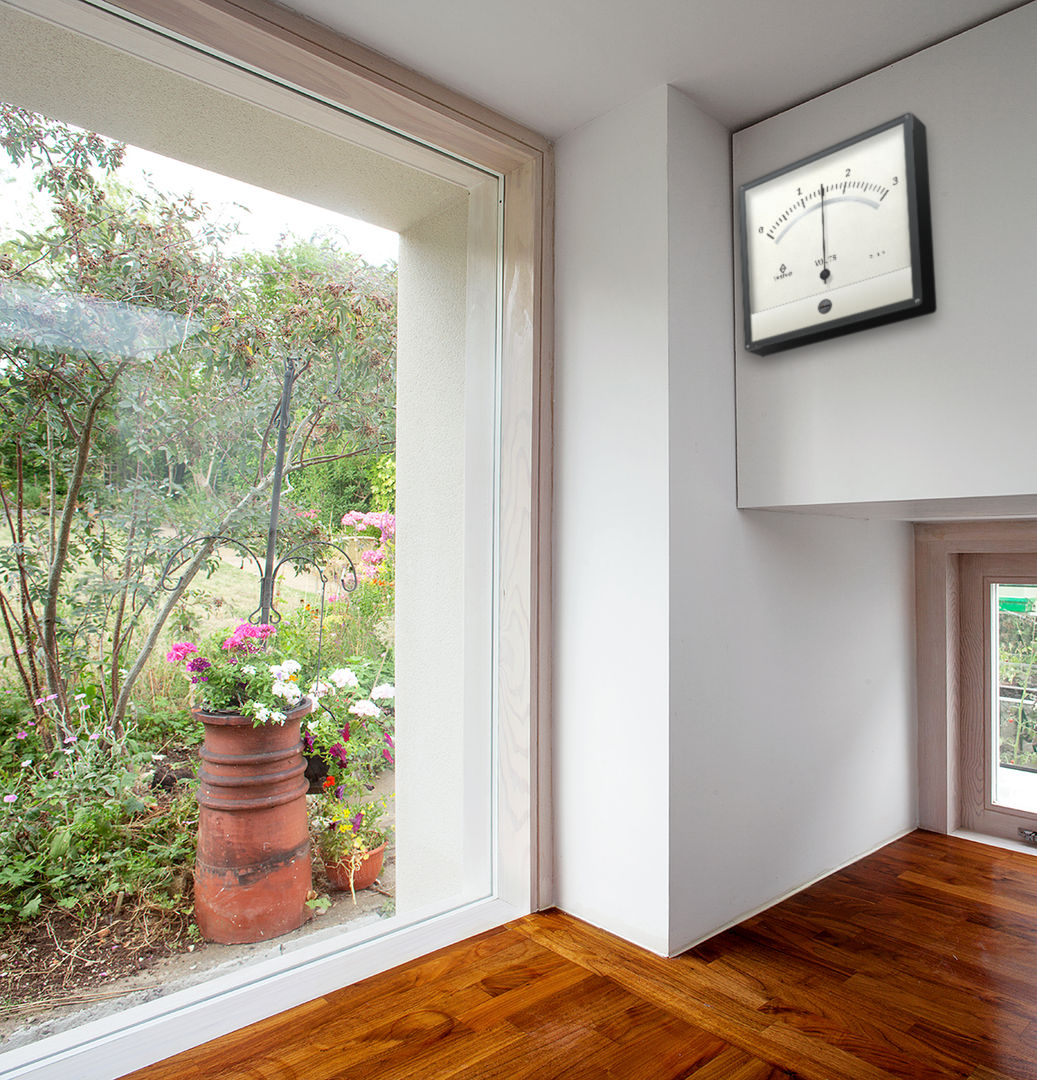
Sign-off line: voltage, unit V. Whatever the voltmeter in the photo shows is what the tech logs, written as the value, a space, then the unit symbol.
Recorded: 1.5 V
